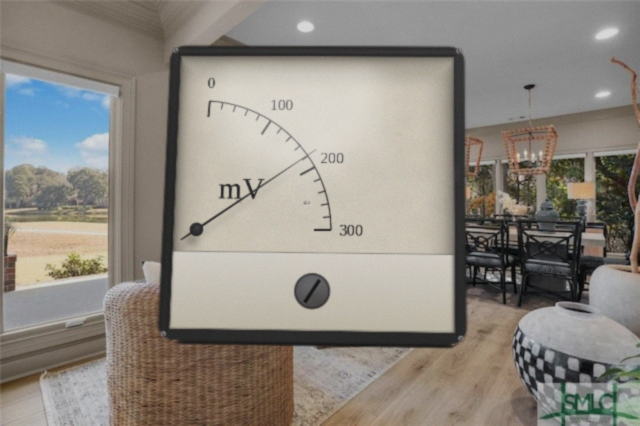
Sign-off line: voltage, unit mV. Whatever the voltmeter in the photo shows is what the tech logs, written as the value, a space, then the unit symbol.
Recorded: 180 mV
